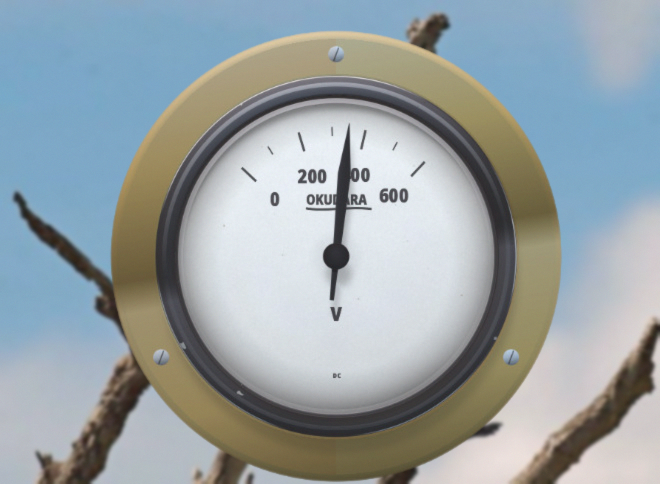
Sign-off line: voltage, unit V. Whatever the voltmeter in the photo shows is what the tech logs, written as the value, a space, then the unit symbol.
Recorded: 350 V
